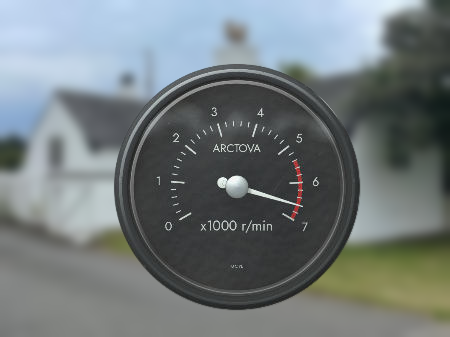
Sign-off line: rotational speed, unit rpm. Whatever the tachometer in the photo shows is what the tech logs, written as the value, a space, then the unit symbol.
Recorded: 6600 rpm
